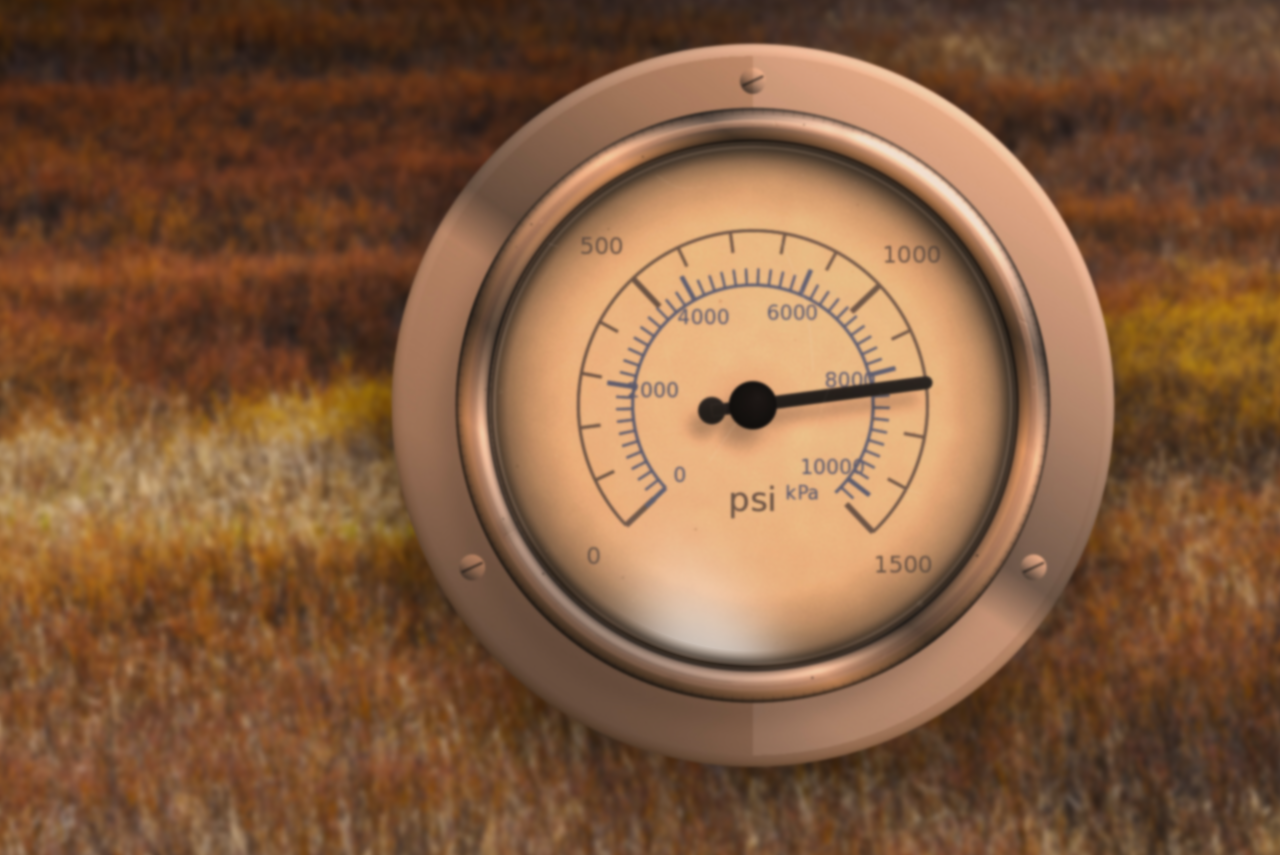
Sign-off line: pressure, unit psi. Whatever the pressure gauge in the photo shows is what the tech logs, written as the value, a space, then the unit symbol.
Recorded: 1200 psi
